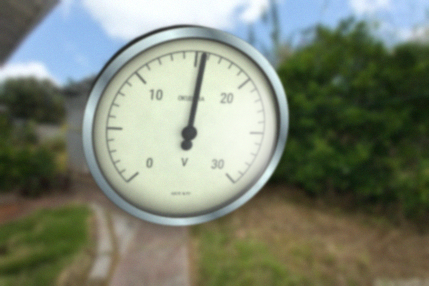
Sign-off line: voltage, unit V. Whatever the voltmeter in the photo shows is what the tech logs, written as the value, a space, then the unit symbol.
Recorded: 15.5 V
